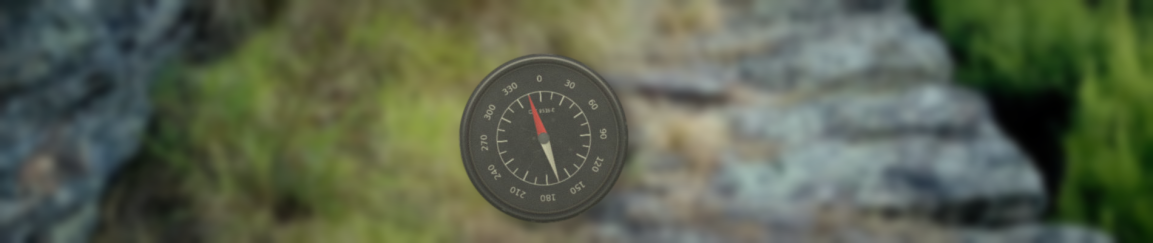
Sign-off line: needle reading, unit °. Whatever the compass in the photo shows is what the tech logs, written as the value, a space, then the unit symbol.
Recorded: 345 °
